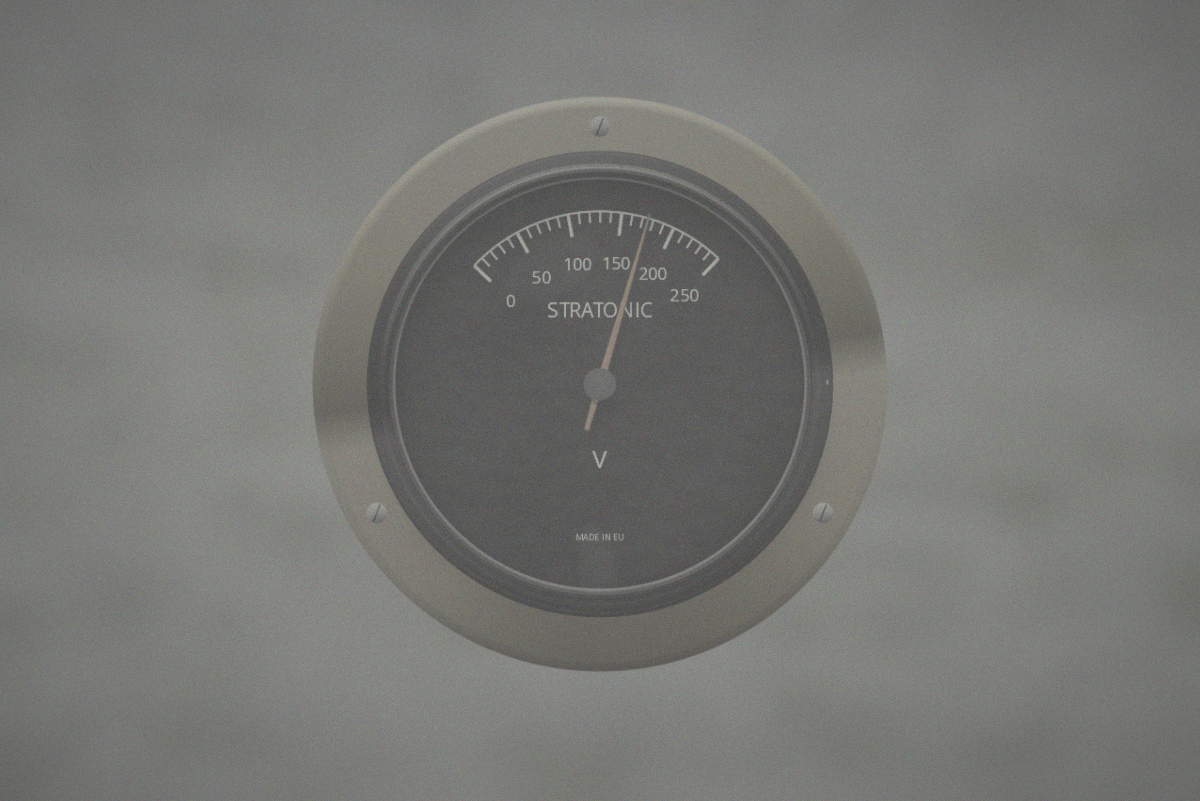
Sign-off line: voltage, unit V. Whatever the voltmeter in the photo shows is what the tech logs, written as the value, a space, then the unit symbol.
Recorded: 175 V
